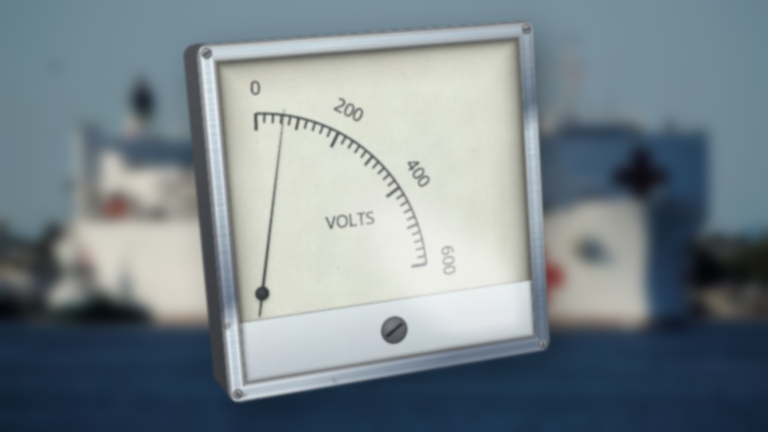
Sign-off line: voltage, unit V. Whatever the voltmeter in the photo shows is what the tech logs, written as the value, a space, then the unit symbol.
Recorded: 60 V
